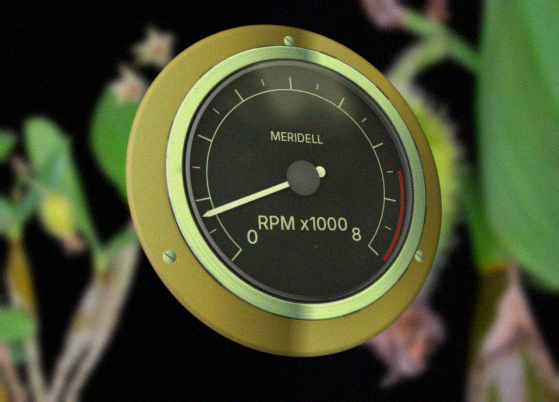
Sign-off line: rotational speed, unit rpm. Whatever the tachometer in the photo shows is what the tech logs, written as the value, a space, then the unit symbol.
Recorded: 750 rpm
